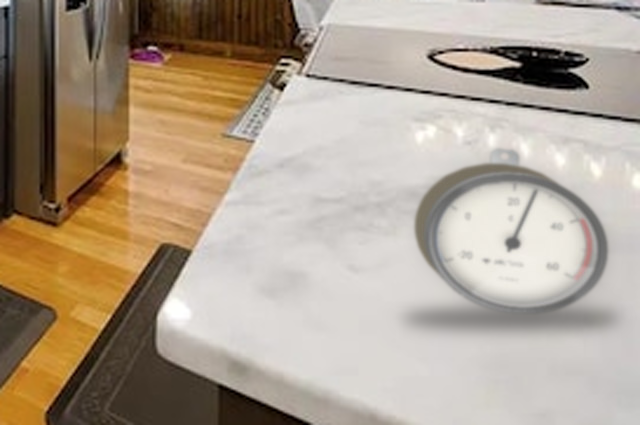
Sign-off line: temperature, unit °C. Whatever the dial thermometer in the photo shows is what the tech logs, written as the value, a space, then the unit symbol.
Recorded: 25 °C
